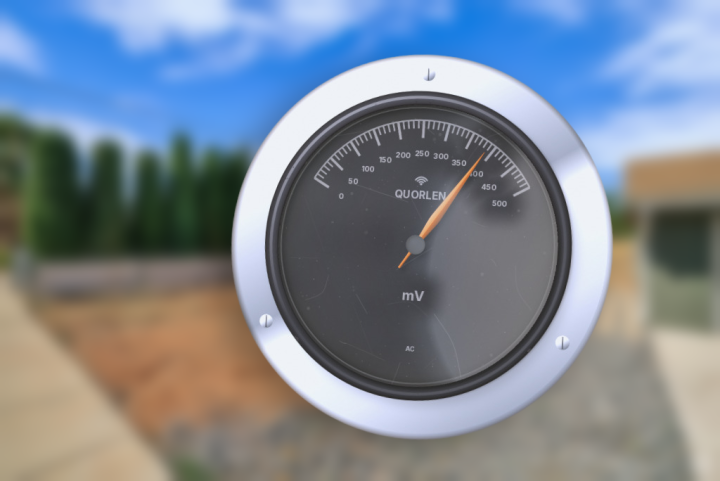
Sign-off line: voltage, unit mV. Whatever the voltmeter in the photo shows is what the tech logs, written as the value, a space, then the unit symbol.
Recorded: 390 mV
